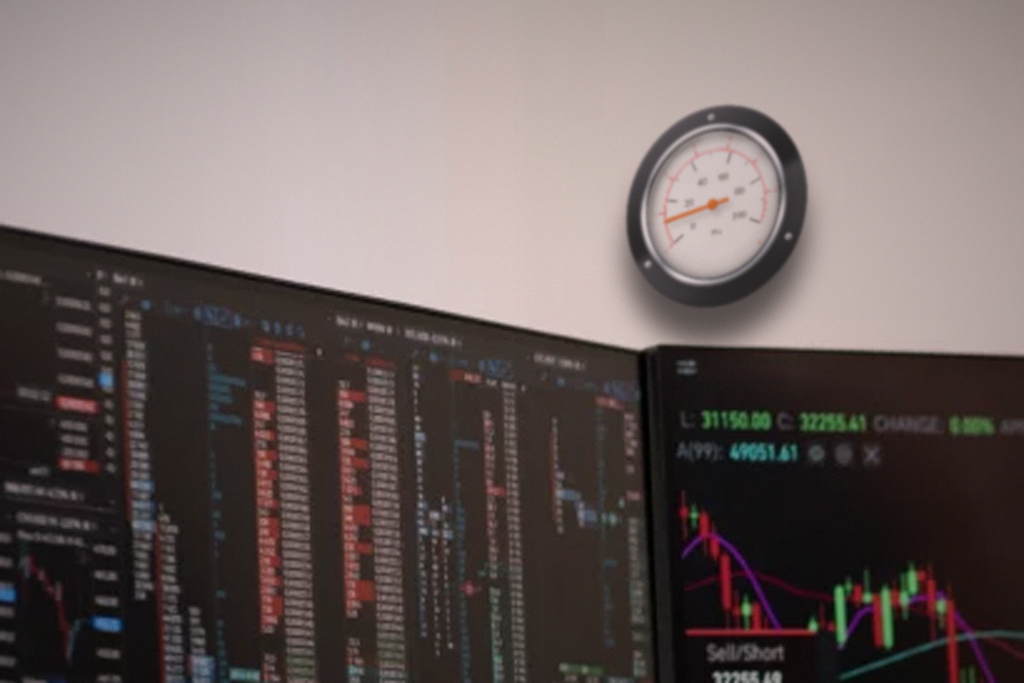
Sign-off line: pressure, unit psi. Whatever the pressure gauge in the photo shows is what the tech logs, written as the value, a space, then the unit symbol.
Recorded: 10 psi
